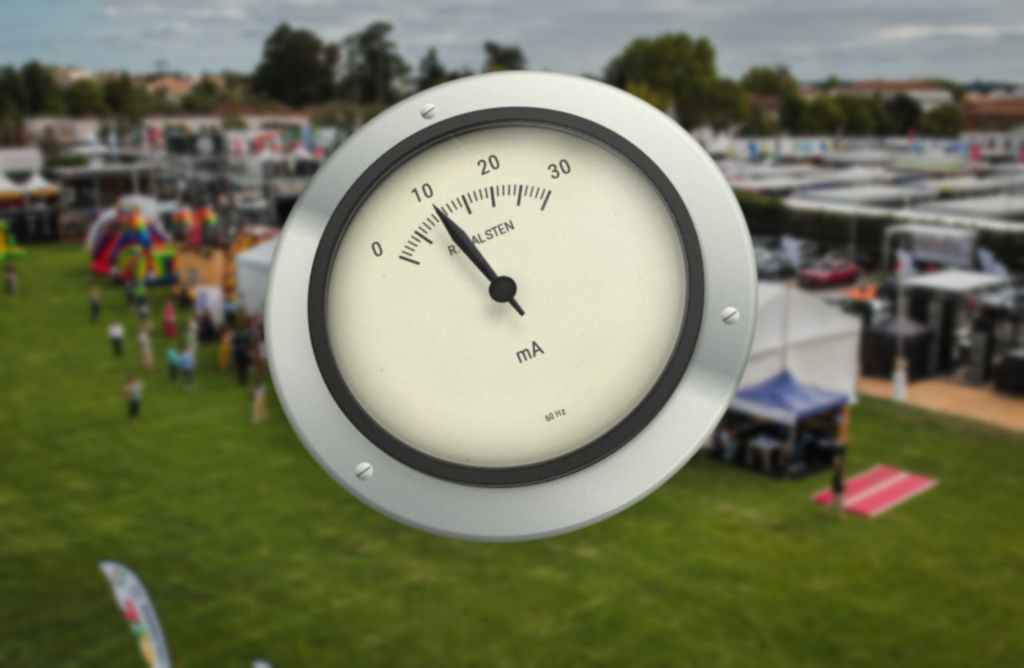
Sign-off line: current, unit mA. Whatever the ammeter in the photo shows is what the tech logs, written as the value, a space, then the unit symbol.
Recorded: 10 mA
